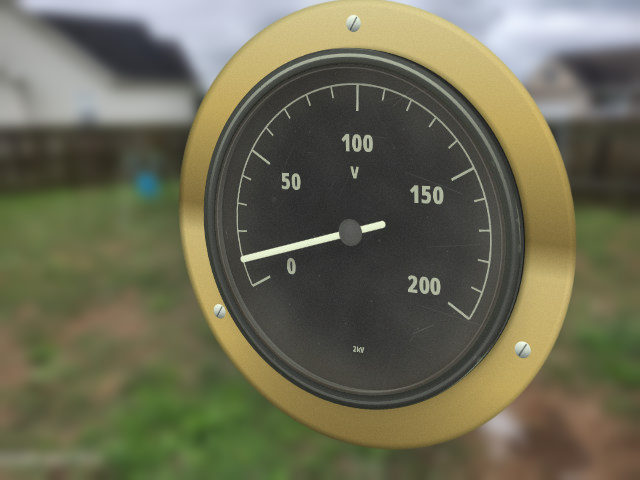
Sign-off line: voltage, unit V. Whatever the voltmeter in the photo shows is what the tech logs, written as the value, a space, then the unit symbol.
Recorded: 10 V
